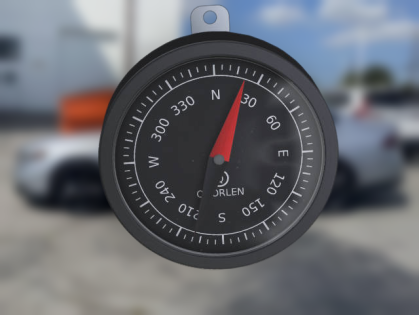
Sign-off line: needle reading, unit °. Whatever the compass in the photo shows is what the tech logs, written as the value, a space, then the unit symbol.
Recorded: 20 °
